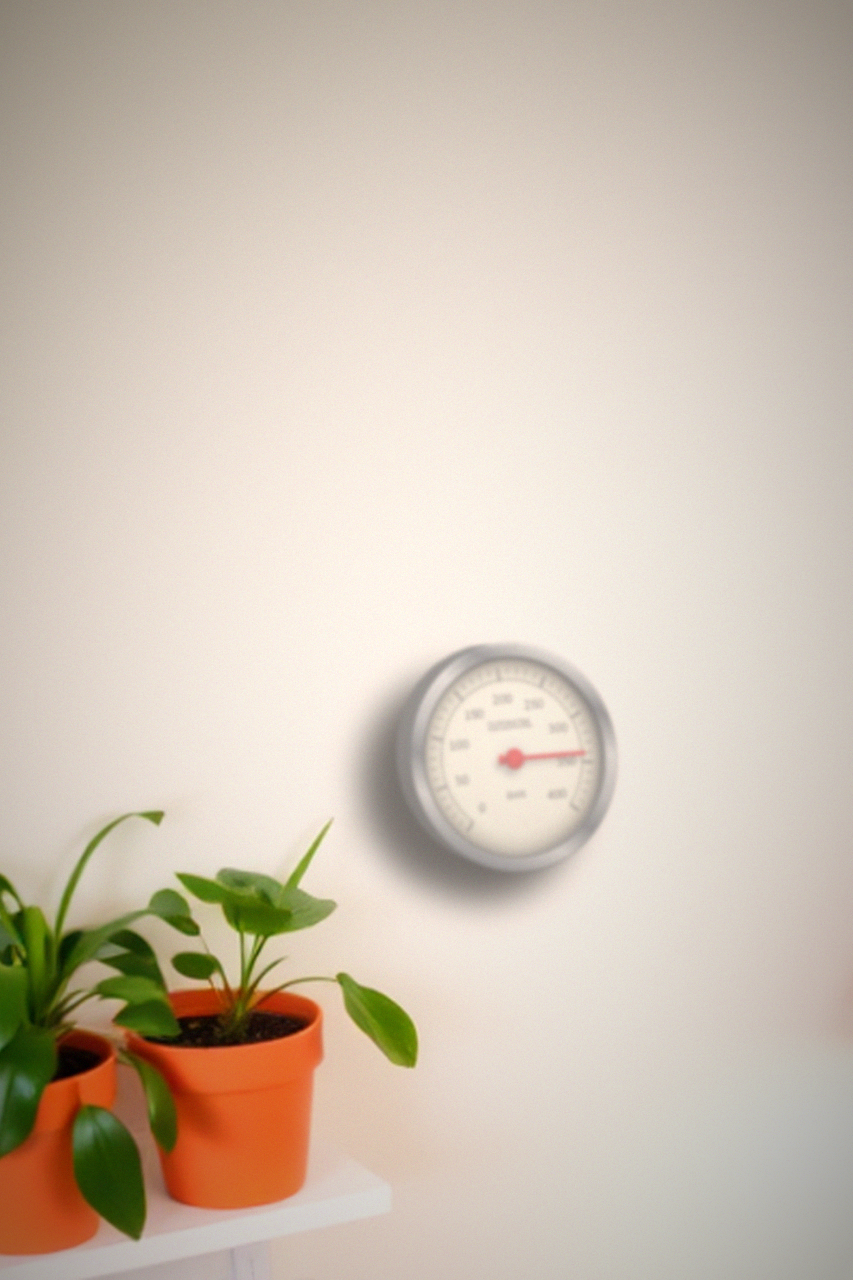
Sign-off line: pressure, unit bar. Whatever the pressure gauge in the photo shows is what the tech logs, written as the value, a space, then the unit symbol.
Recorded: 340 bar
